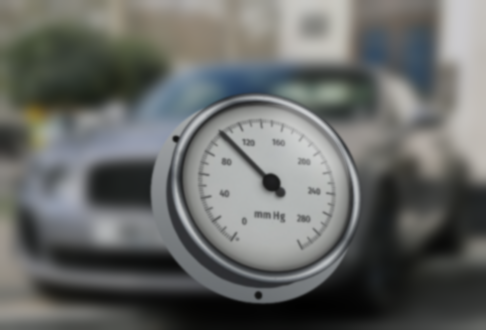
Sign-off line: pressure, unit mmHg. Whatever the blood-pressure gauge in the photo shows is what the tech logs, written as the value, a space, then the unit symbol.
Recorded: 100 mmHg
